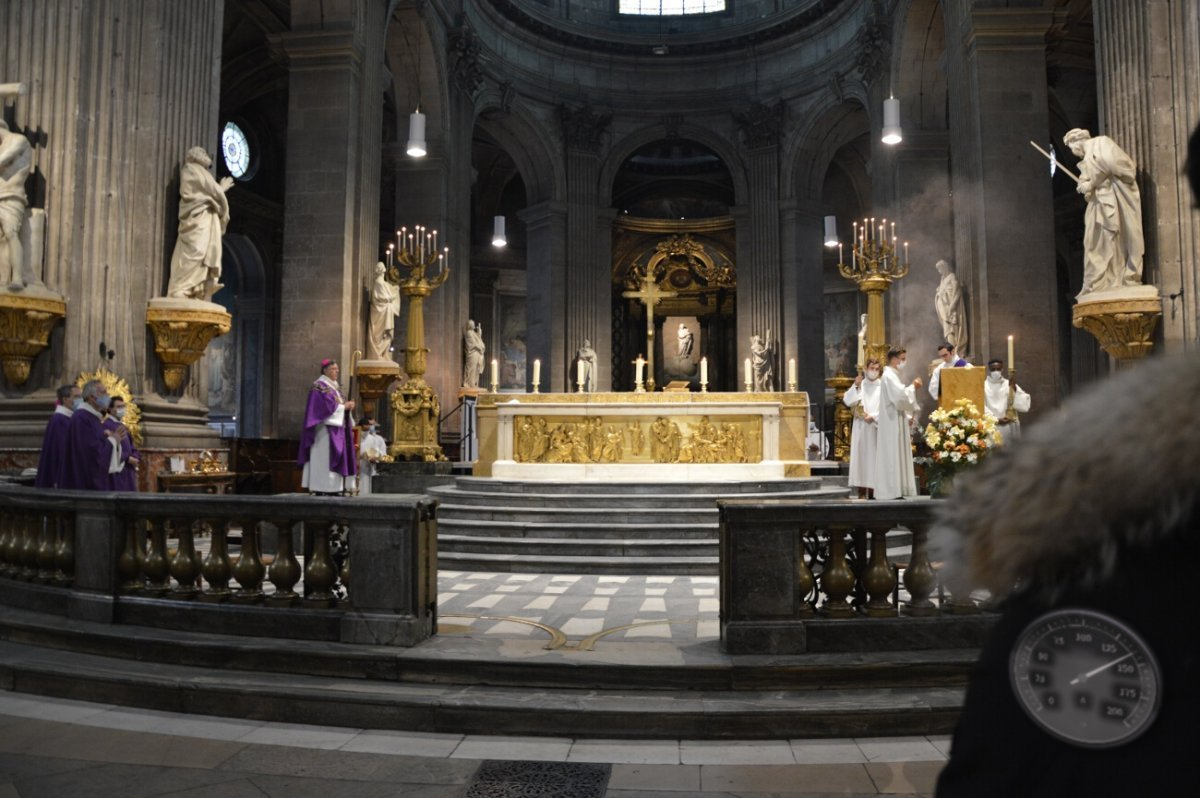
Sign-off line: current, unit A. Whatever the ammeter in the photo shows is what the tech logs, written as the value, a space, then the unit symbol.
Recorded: 140 A
